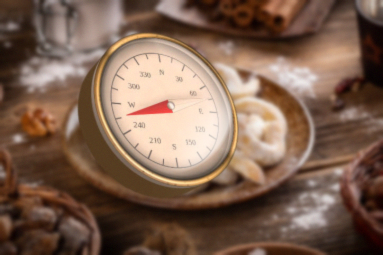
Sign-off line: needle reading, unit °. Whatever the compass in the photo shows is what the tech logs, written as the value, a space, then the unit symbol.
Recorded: 255 °
